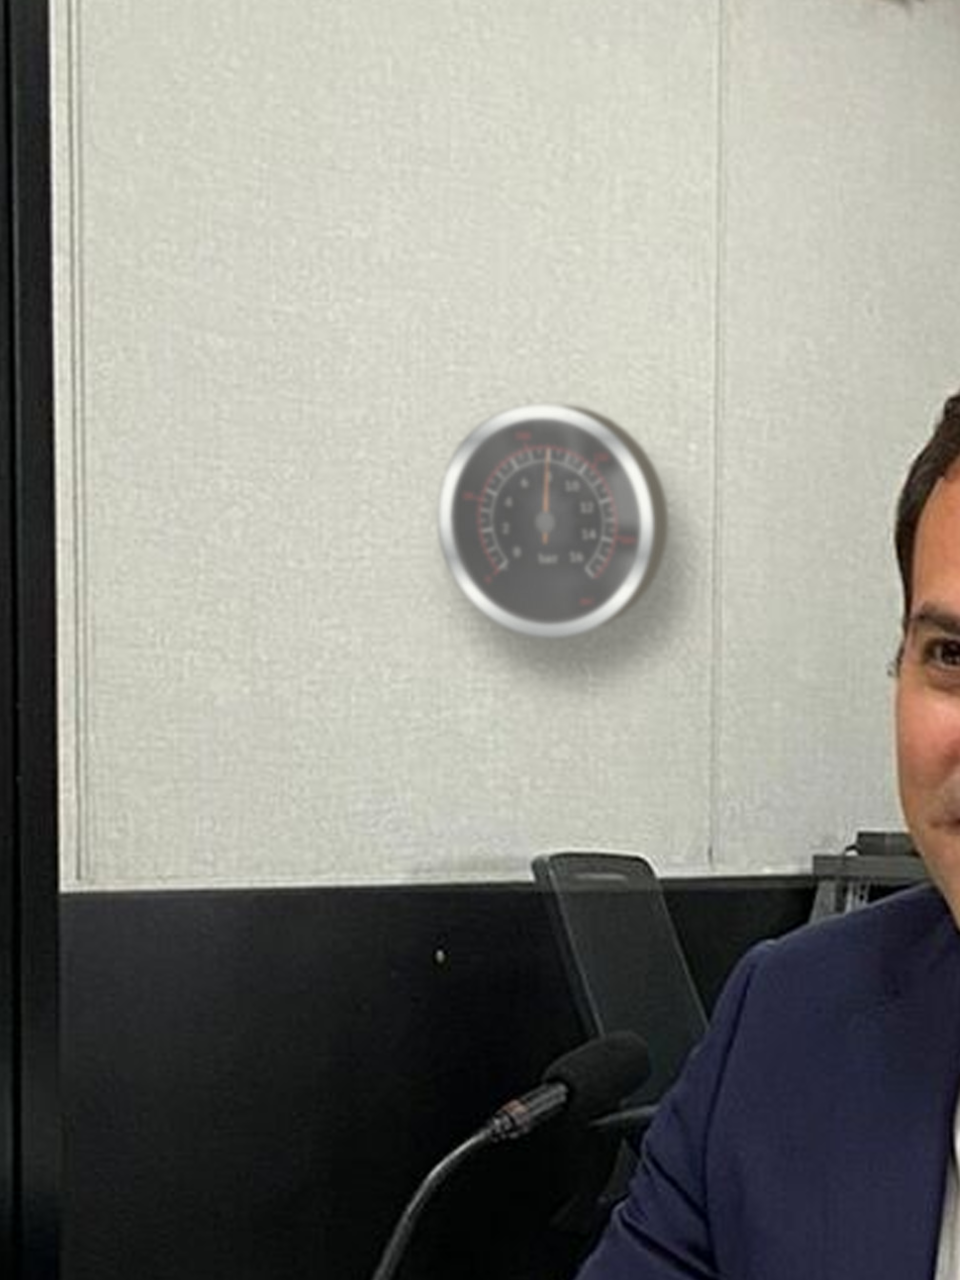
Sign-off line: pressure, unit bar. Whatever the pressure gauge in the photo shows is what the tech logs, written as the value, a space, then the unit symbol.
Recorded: 8 bar
